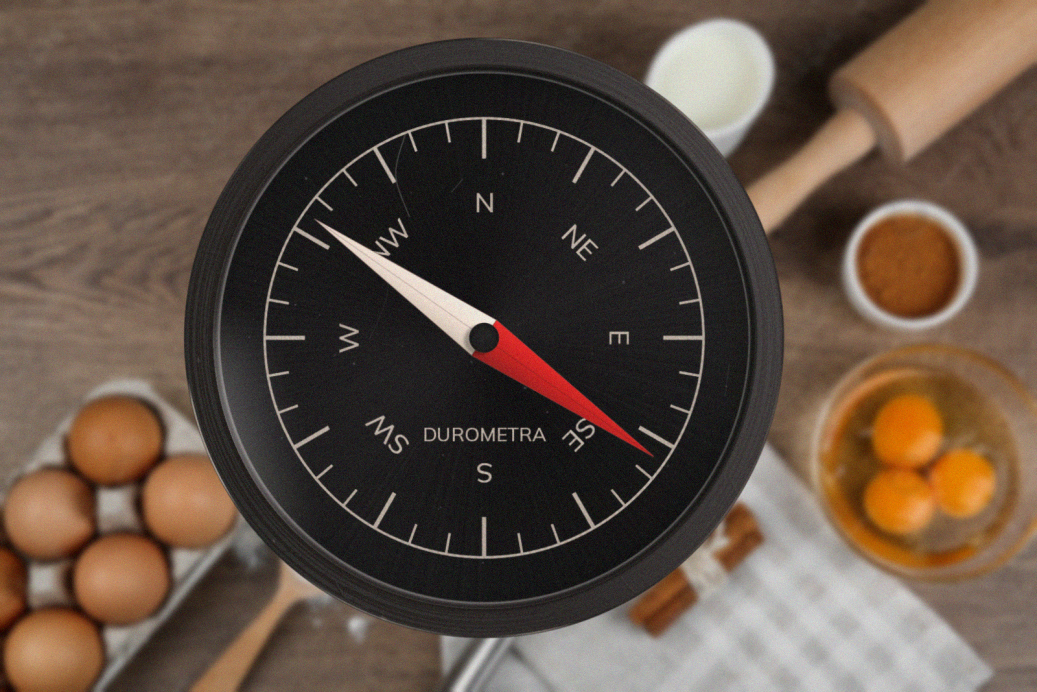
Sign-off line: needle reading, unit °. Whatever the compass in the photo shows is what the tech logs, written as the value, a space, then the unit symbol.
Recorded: 125 °
